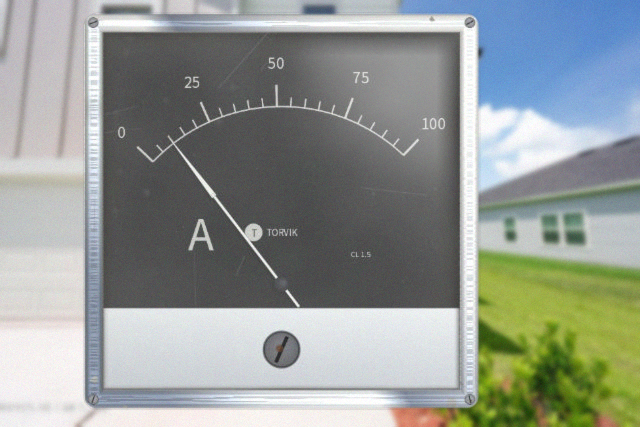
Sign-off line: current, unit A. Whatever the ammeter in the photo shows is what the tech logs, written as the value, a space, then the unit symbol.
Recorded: 10 A
